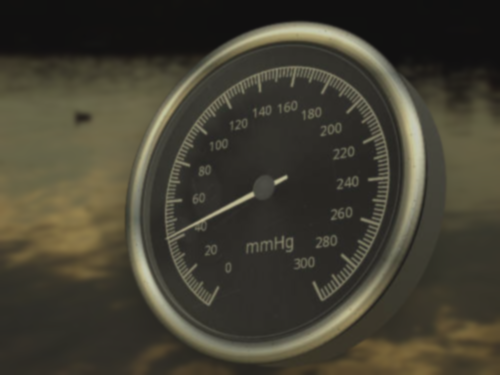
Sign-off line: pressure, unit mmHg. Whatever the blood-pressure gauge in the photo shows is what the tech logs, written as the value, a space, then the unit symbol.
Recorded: 40 mmHg
